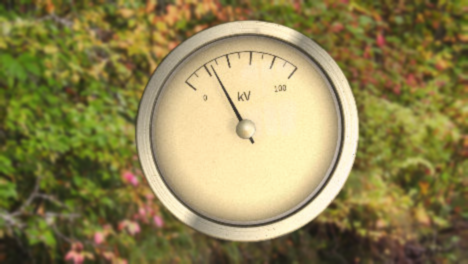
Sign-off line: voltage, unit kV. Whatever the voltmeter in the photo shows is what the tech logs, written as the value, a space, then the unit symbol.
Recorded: 25 kV
